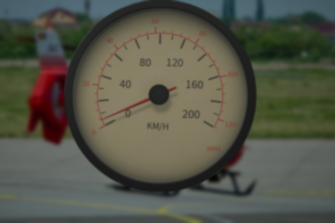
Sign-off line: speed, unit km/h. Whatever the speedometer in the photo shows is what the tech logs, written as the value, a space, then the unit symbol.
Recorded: 5 km/h
